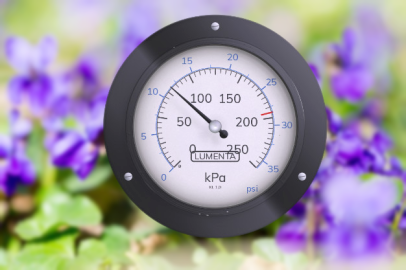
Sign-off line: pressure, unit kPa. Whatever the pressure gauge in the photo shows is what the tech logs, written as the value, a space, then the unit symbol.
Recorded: 80 kPa
